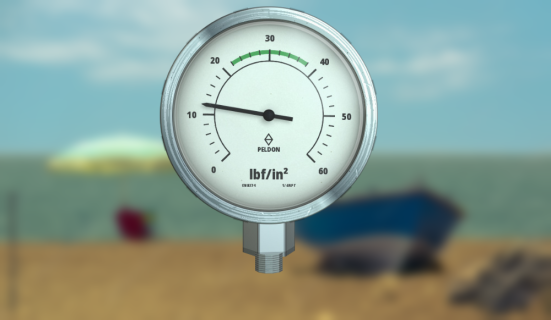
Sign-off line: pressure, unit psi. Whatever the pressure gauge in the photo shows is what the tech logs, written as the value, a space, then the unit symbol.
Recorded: 12 psi
